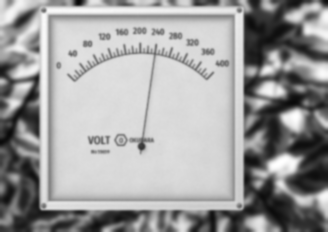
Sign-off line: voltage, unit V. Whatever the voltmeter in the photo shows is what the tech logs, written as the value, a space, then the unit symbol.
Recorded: 240 V
